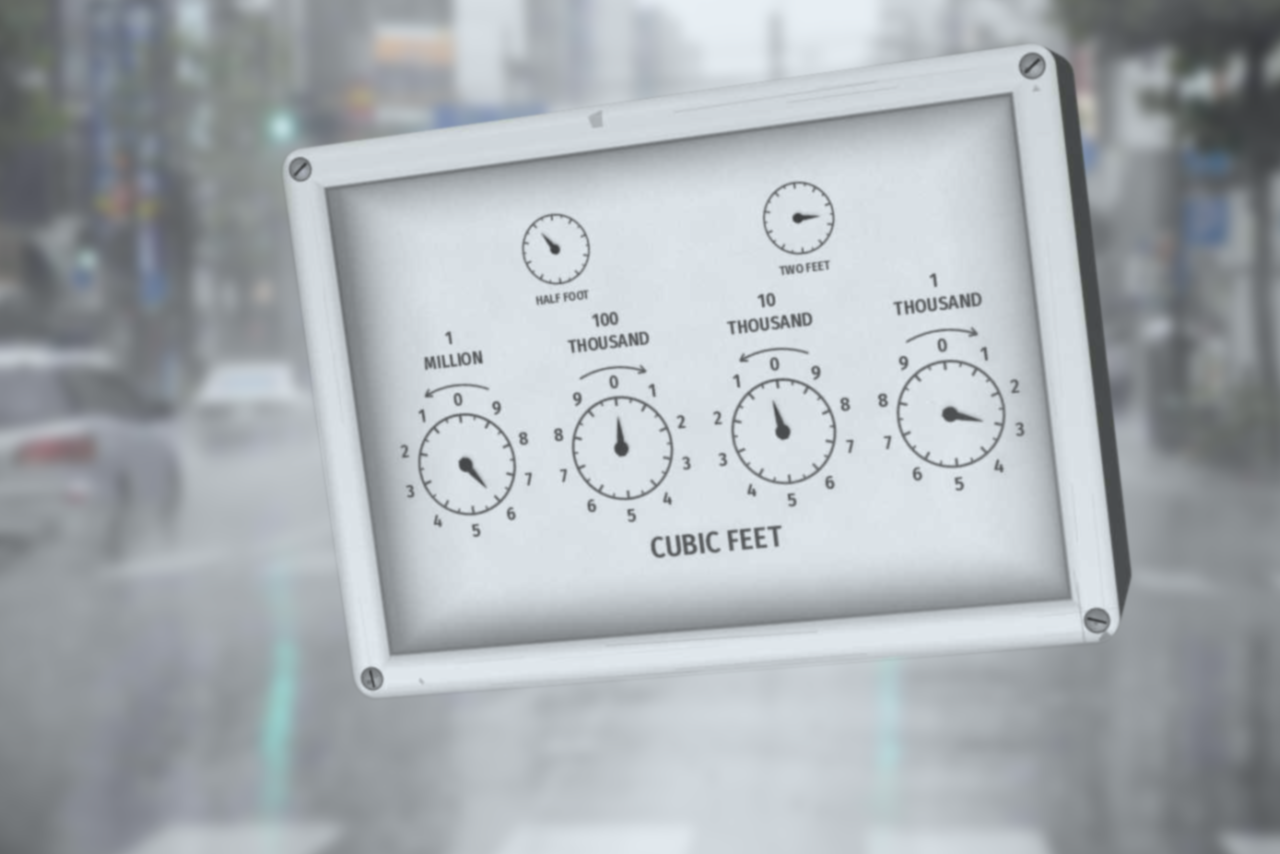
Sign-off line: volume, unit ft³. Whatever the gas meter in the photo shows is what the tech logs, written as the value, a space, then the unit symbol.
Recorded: 600300 ft³
